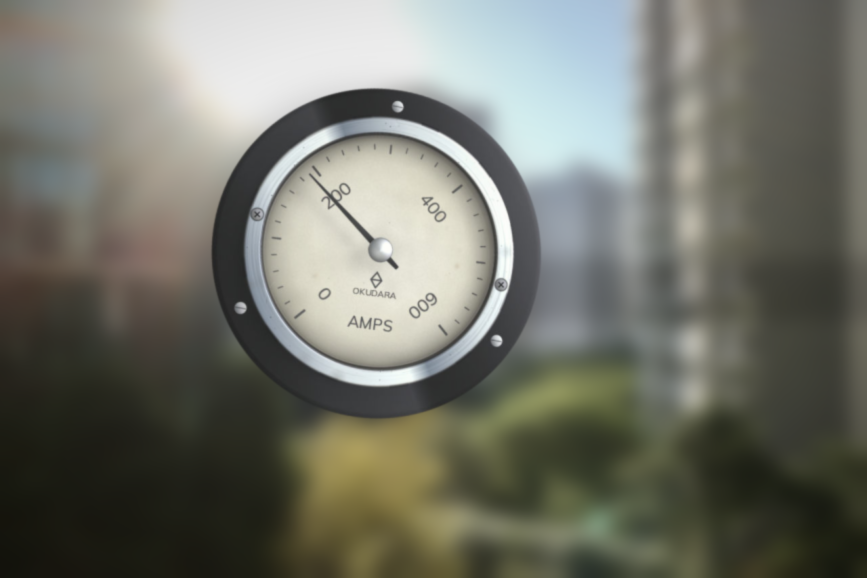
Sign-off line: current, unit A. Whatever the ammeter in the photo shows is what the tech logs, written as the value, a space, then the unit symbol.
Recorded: 190 A
